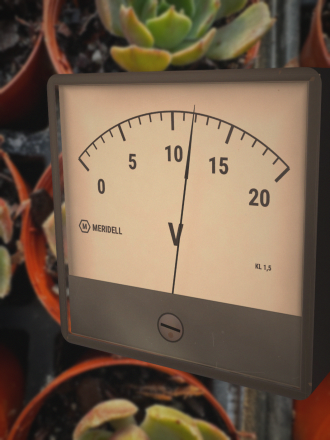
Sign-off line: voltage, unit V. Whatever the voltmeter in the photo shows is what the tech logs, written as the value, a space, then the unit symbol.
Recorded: 12 V
